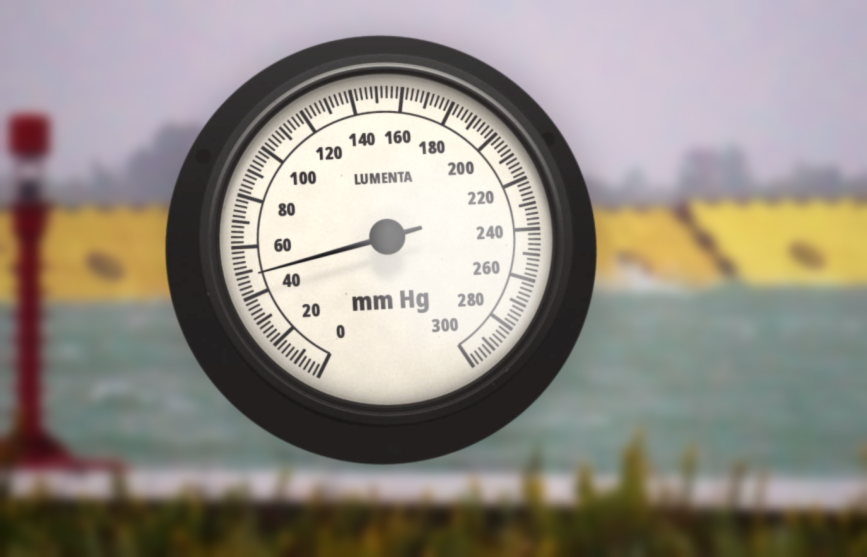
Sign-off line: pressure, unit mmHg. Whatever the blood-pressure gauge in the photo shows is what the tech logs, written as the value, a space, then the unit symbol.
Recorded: 48 mmHg
